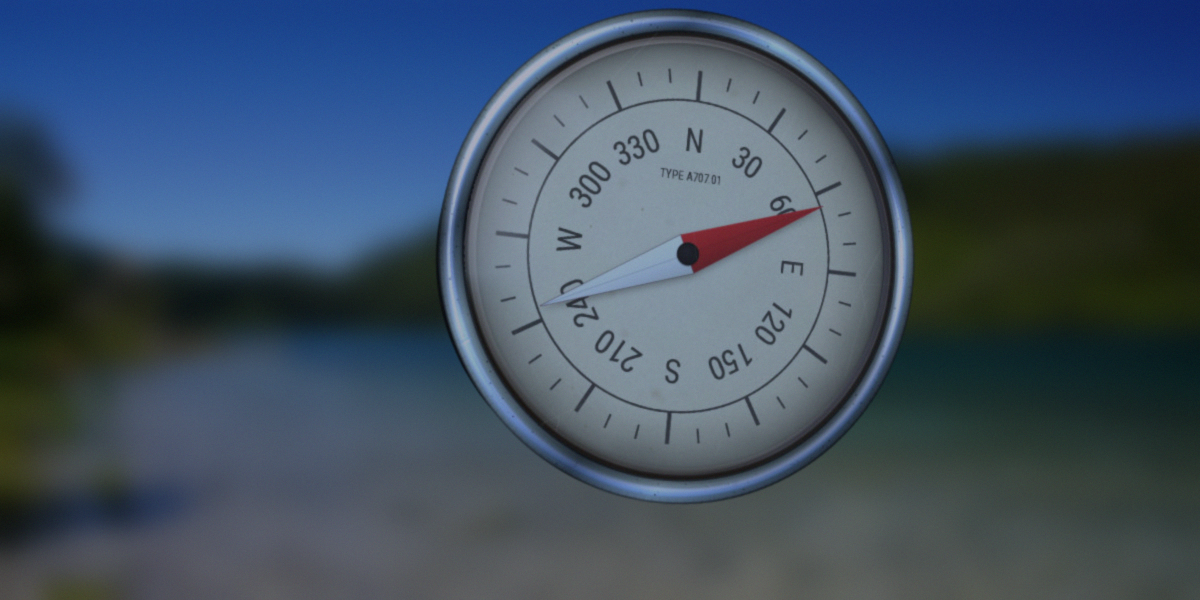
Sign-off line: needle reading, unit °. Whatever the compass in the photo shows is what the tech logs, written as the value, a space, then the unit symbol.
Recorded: 65 °
